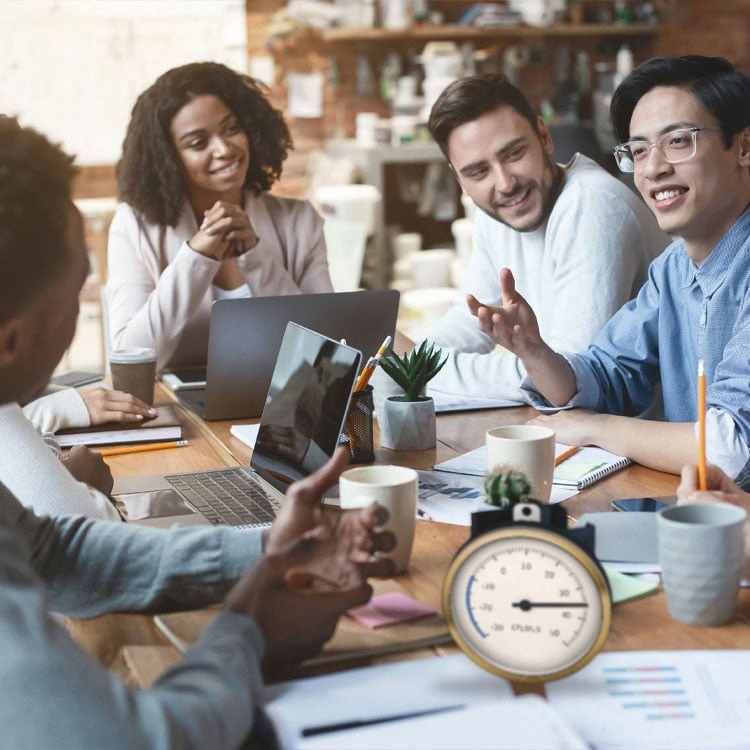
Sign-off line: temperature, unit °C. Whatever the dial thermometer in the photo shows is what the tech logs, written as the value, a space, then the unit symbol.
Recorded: 35 °C
